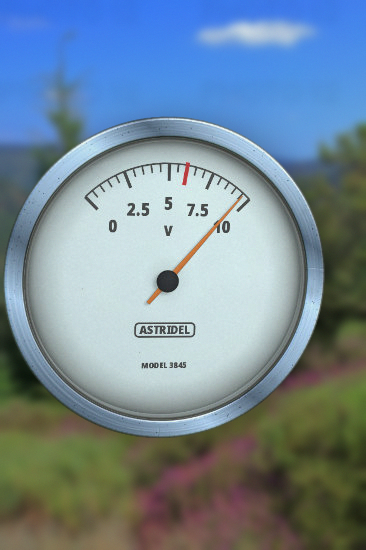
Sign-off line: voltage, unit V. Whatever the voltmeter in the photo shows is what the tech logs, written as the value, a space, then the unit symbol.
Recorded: 9.5 V
